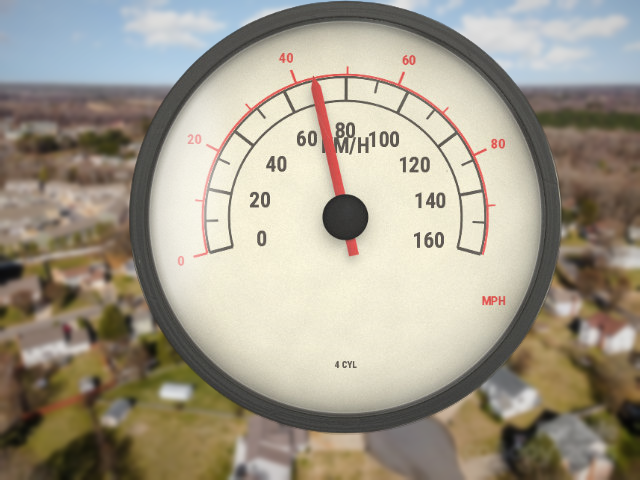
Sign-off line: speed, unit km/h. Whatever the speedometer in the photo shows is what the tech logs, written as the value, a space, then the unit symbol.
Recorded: 70 km/h
